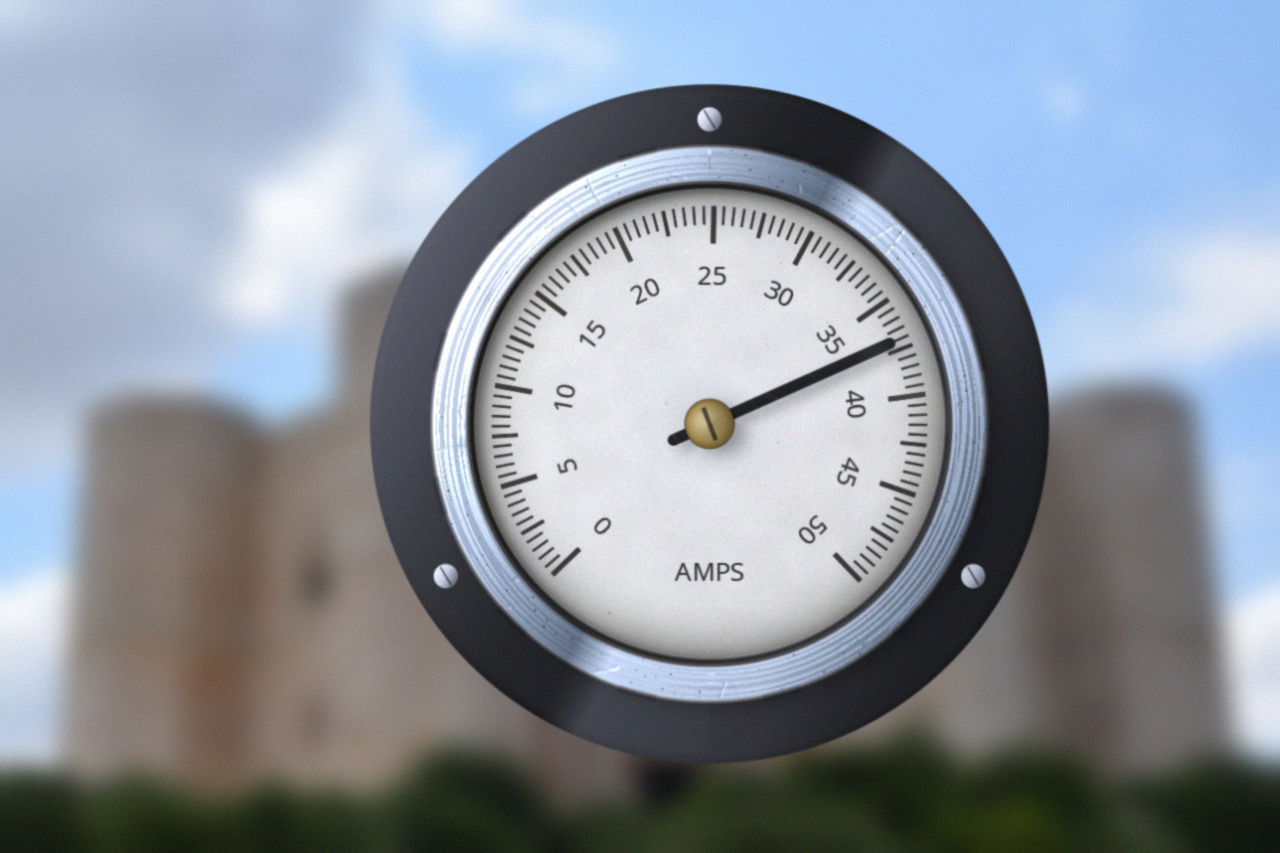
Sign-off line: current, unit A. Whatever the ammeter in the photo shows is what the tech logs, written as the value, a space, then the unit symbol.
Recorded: 37 A
